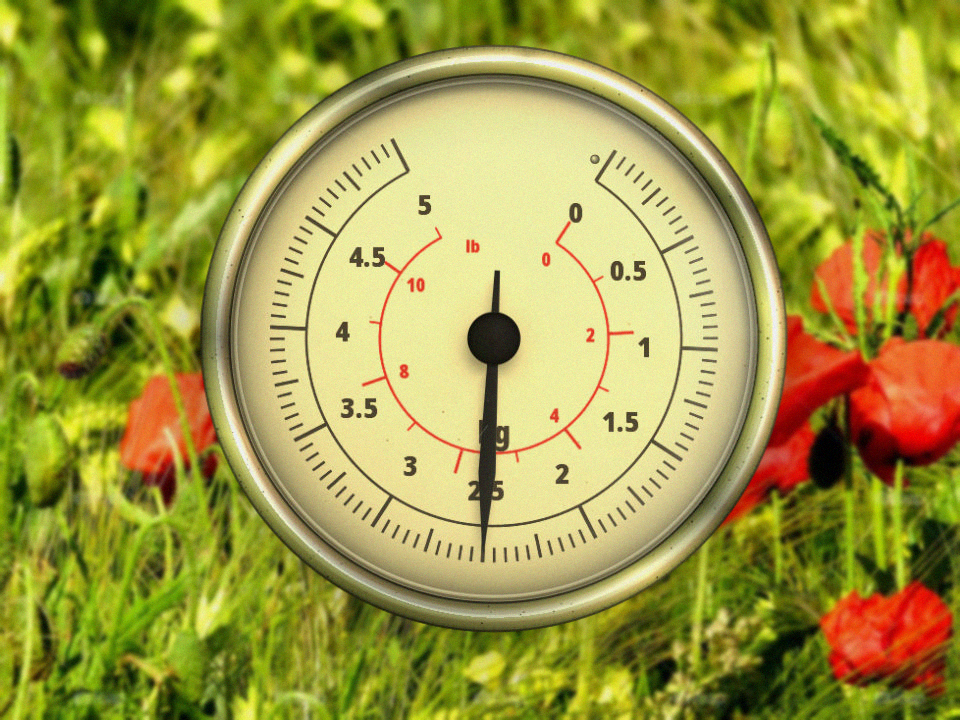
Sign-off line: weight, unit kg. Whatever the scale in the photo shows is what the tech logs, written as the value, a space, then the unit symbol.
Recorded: 2.5 kg
